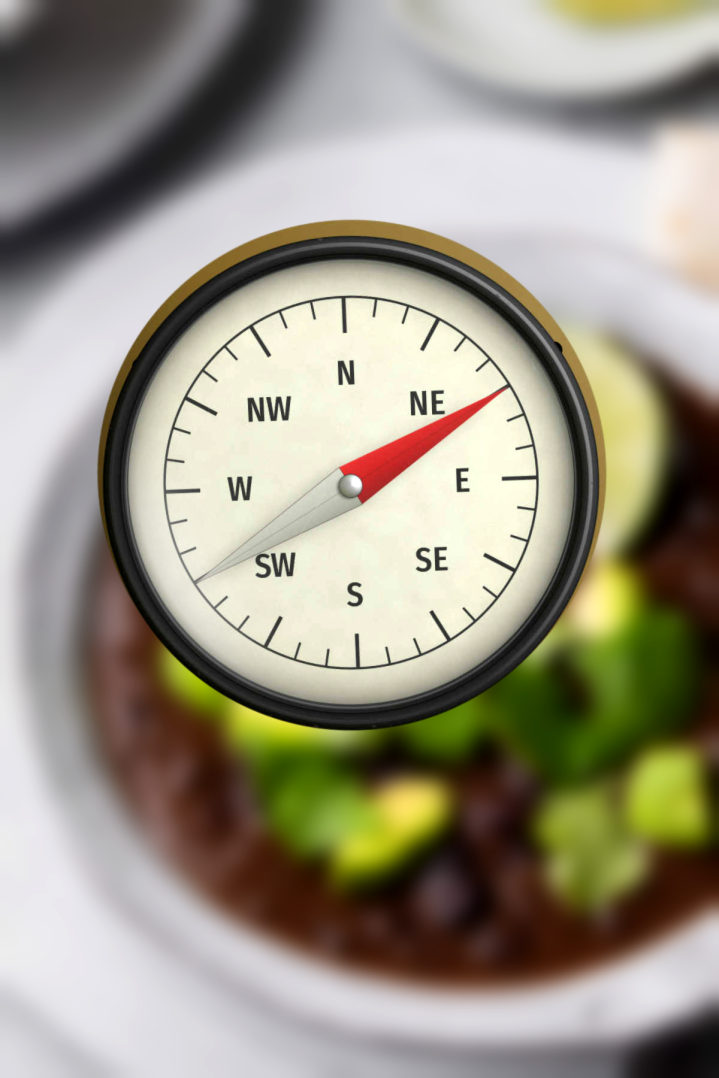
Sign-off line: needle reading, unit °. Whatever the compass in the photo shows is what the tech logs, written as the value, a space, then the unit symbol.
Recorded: 60 °
